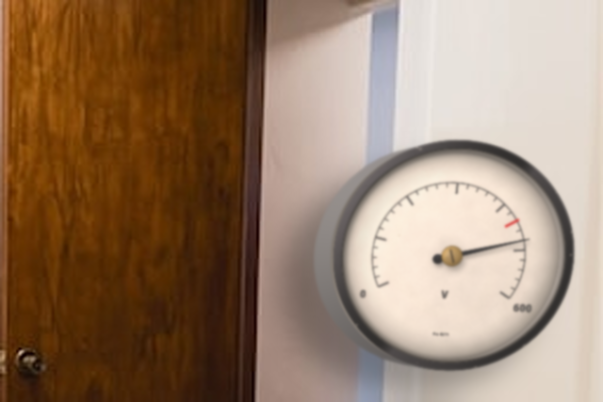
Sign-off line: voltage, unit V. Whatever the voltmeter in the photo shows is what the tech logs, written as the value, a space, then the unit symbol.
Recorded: 480 V
